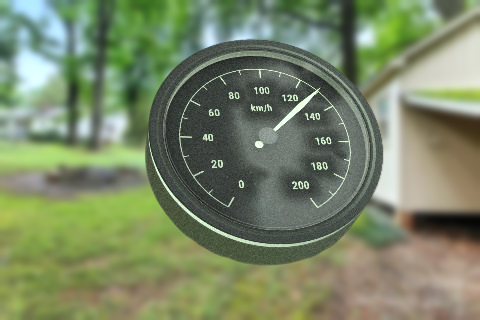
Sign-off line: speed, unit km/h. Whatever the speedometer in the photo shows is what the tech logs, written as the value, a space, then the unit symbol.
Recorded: 130 km/h
